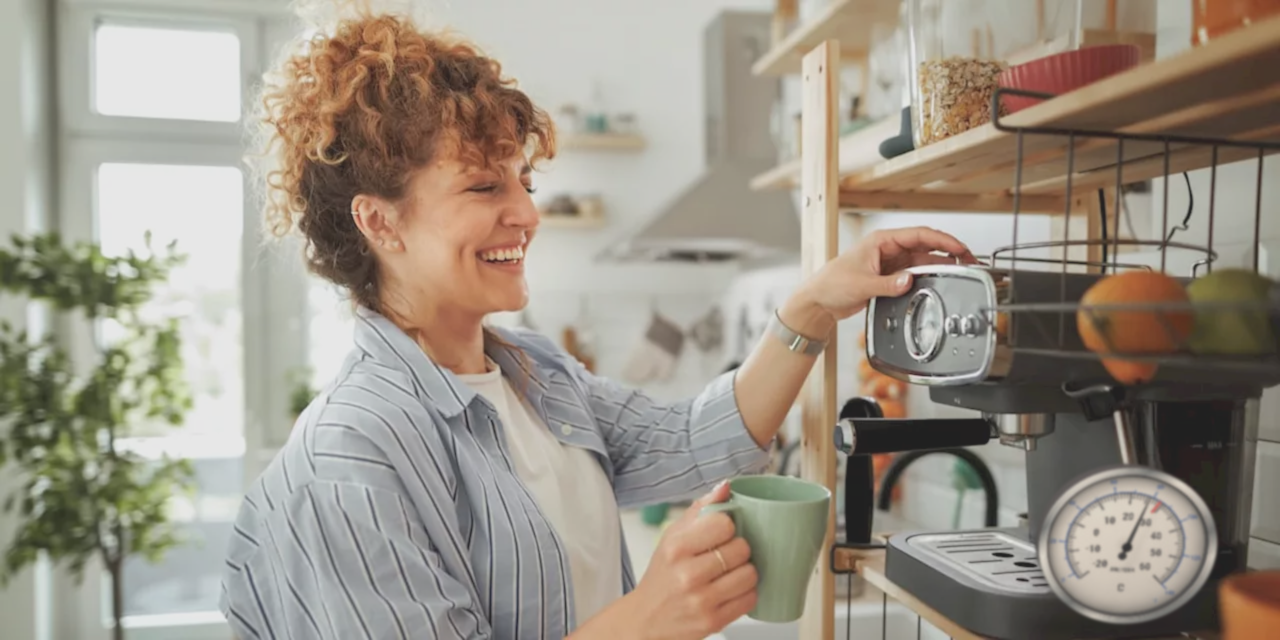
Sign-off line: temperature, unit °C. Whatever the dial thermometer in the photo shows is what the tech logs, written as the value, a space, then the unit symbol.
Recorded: 25 °C
